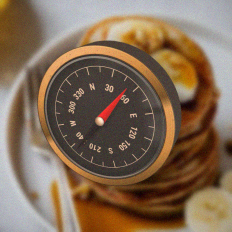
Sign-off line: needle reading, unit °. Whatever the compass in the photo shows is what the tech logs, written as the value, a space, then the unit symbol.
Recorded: 52.5 °
